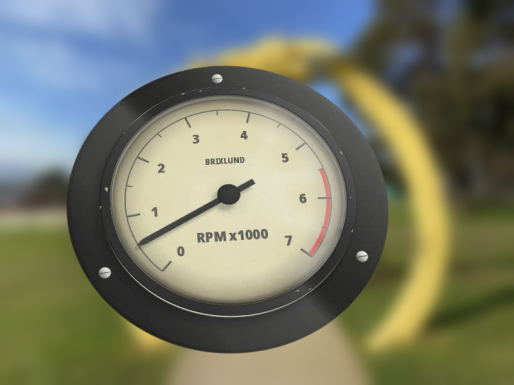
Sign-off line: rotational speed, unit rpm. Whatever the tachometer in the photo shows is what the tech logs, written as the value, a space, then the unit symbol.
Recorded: 500 rpm
